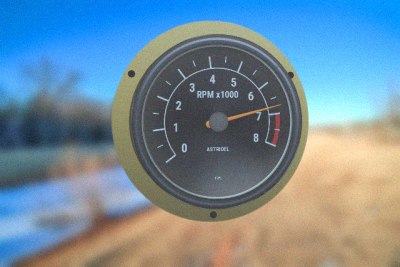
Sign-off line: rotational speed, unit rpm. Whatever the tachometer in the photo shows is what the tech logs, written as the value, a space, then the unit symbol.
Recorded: 6750 rpm
